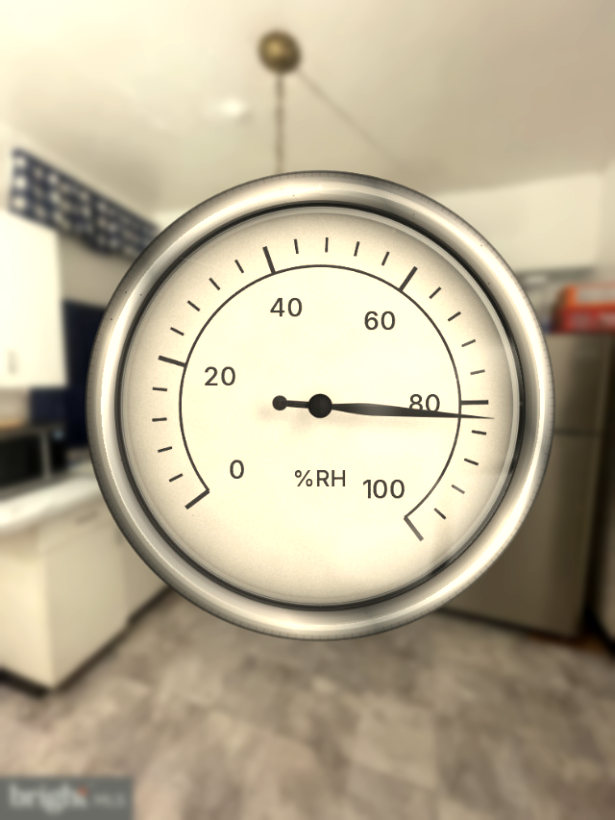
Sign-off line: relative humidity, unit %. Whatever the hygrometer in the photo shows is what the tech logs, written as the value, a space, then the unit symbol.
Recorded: 82 %
